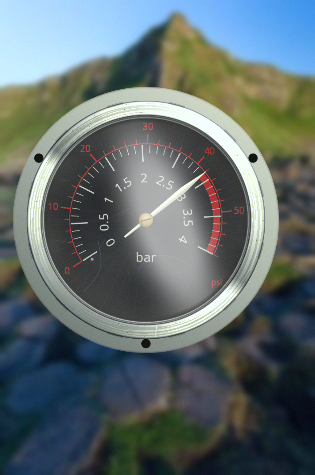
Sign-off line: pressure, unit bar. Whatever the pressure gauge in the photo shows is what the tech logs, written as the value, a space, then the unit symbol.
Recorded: 2.9 bar
